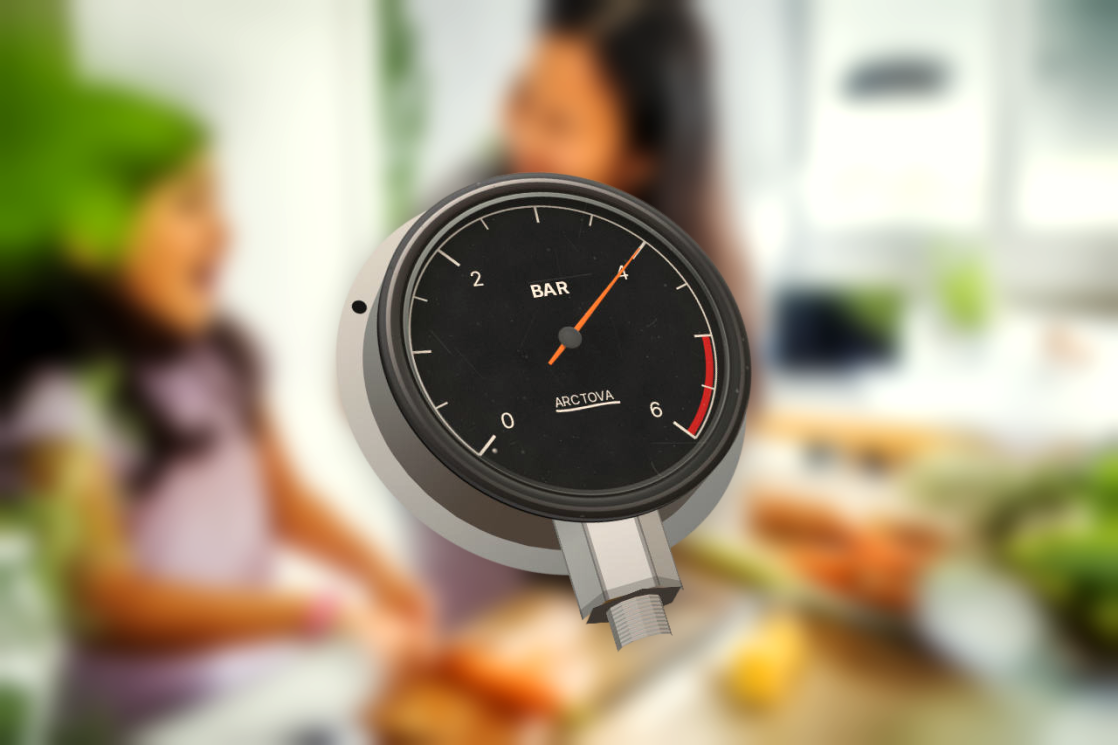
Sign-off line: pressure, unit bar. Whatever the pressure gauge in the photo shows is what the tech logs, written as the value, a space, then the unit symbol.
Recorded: 4 bar
